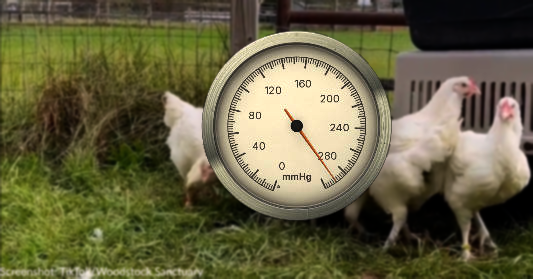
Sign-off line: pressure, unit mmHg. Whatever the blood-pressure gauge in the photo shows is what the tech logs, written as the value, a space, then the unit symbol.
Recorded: 290 mmHg
